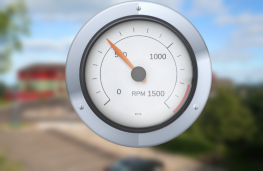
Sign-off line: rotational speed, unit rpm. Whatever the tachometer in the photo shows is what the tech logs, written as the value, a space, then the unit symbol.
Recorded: 500 rpm
